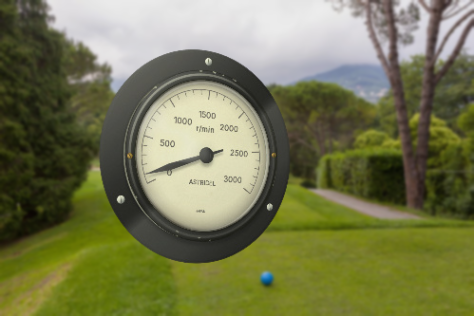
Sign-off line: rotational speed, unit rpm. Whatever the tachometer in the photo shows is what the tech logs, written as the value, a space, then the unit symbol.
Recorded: 100 rpm
